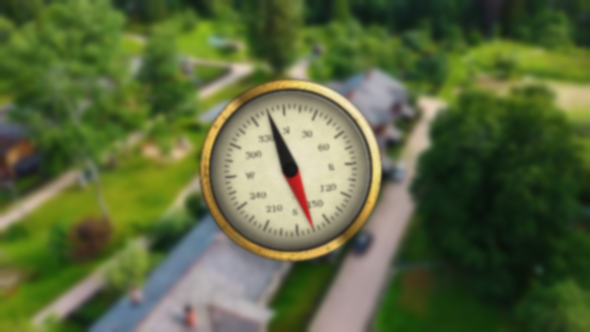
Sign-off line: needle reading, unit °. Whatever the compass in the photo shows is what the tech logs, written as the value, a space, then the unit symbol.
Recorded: 165 °
